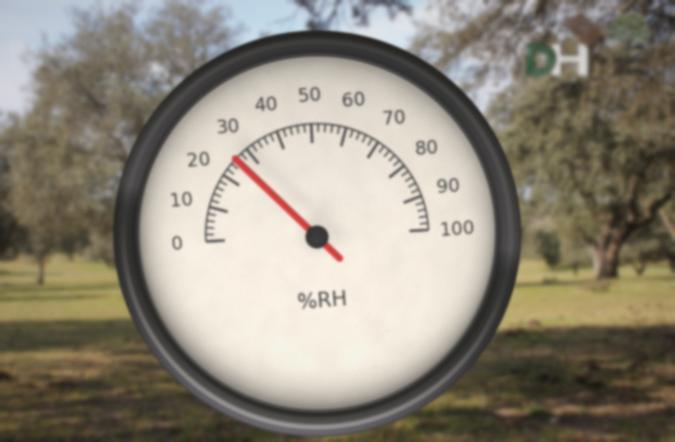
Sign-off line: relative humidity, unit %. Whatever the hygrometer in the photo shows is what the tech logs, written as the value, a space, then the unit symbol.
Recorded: 26 %
